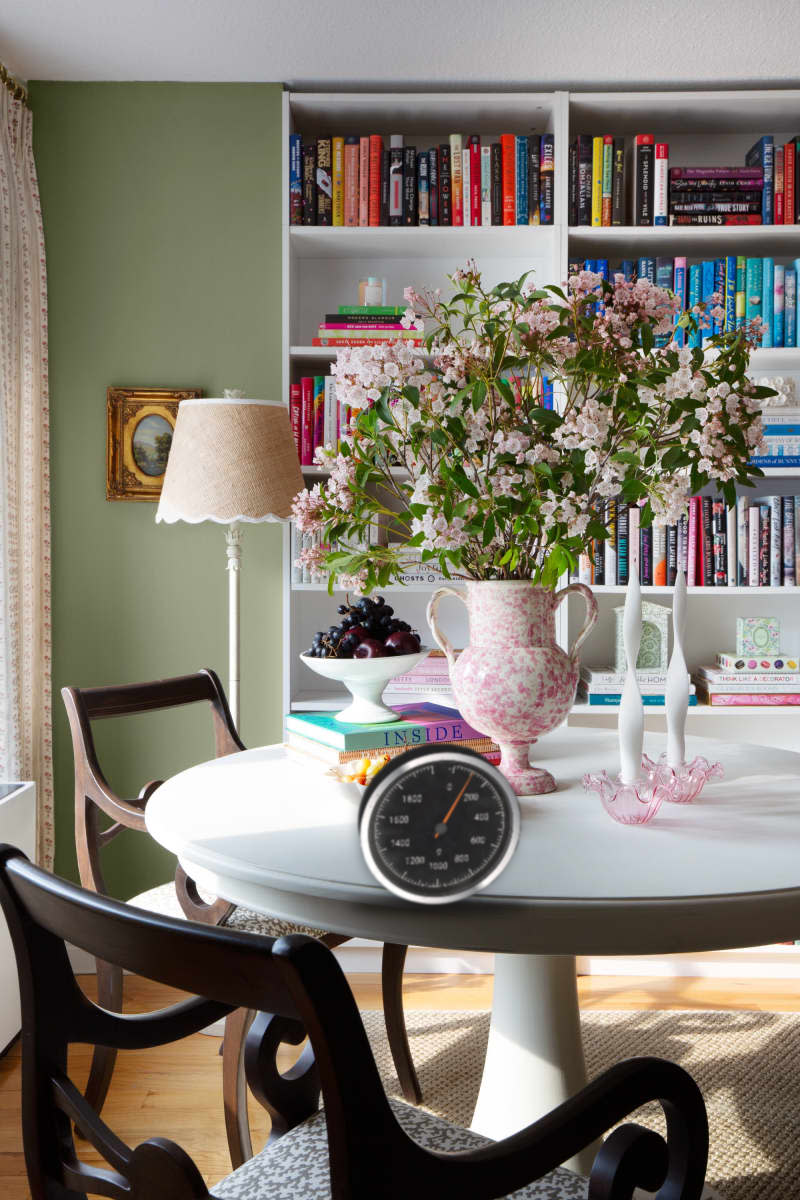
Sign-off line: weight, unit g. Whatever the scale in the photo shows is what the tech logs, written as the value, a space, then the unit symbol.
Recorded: 100 g
